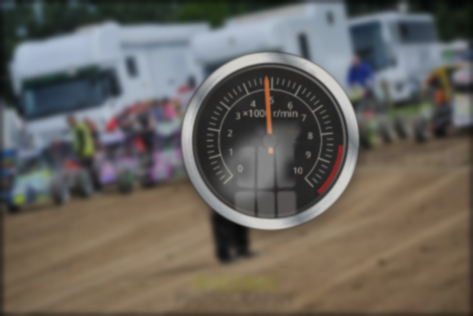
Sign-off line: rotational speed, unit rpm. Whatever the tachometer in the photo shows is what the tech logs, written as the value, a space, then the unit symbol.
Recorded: 4800 rpm
